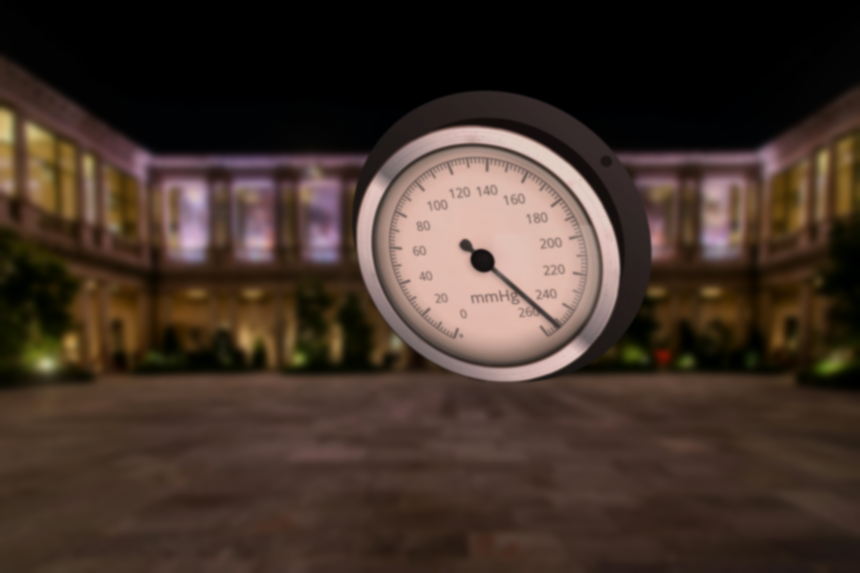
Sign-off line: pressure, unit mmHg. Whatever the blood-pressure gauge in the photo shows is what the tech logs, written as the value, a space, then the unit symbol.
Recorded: 250 mmHg
